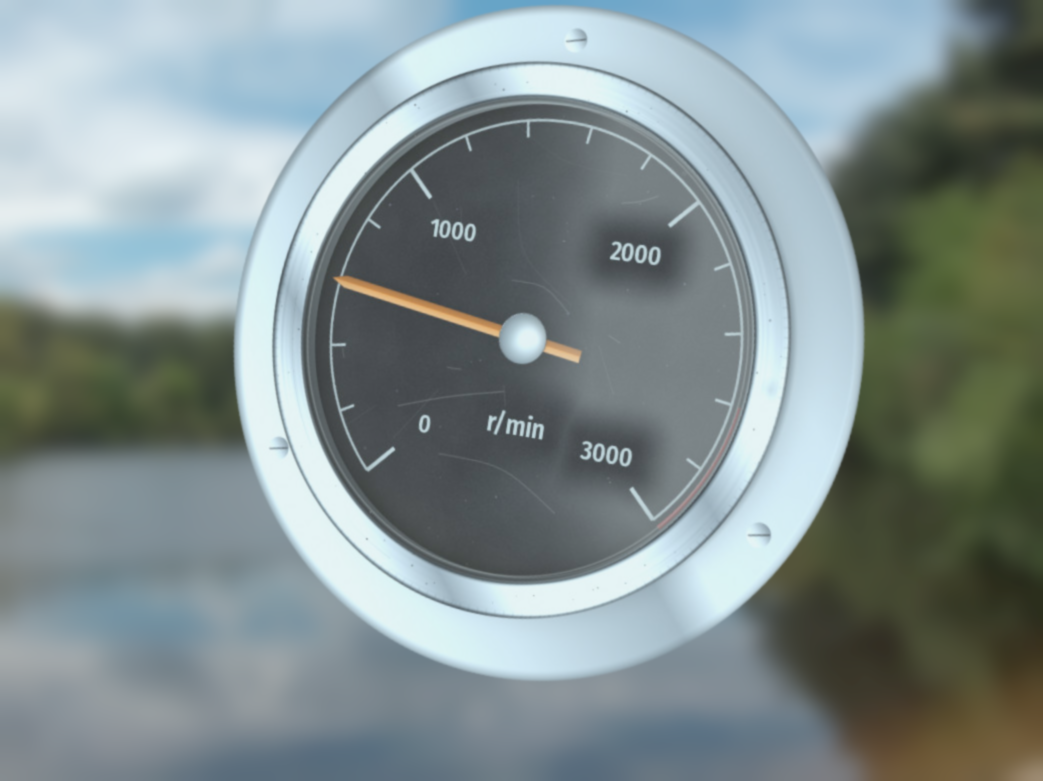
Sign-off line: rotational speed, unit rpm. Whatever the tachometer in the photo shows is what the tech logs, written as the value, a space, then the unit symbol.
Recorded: 600 rpm
